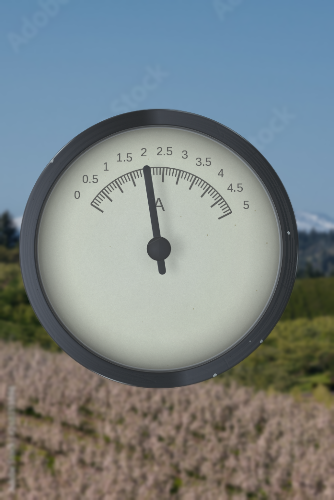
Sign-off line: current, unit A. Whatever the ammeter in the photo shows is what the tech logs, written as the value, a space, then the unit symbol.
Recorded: 2 A
